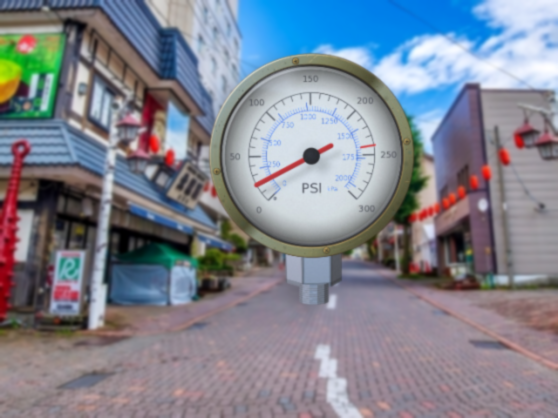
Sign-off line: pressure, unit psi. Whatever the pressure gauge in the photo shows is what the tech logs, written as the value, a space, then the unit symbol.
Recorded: 20 psi
